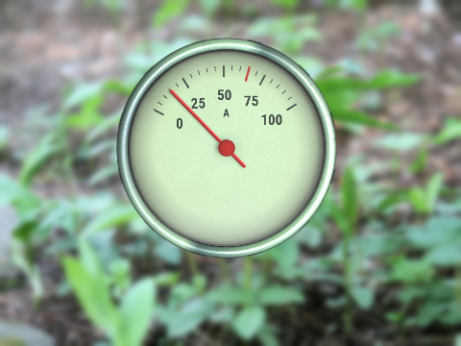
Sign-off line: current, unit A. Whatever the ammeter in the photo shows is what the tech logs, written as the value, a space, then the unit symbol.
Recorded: 15 A
